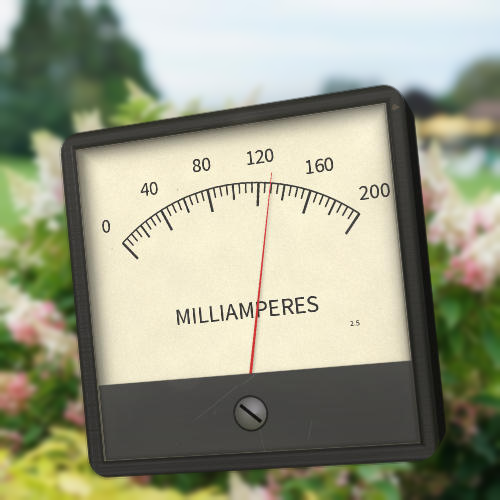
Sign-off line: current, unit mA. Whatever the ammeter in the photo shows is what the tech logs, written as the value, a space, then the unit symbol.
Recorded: 130 mA
